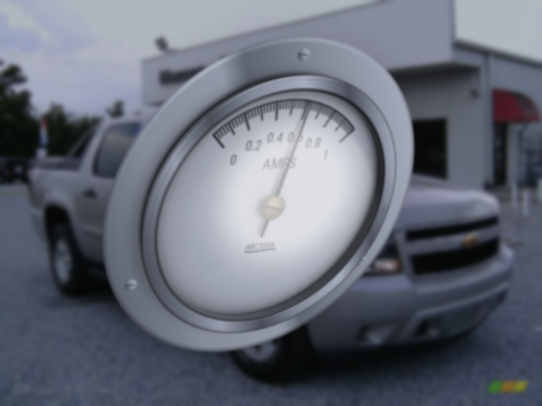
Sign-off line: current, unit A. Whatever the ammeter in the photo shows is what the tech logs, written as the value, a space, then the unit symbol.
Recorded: 0.6 A
